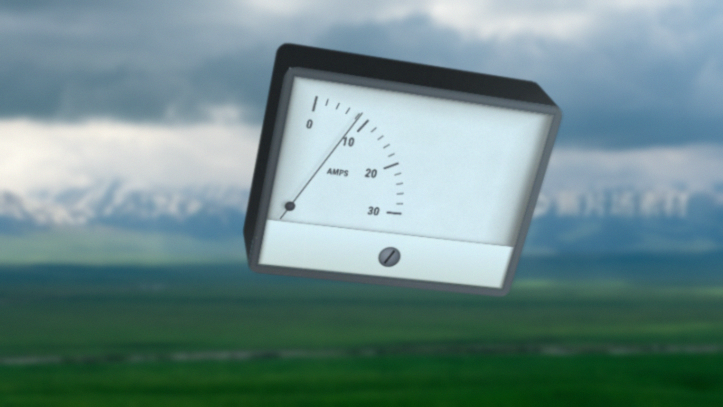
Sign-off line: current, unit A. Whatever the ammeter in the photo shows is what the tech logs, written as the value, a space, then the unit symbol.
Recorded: 8 A
